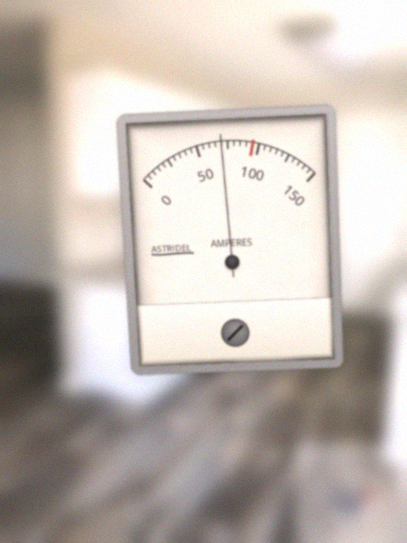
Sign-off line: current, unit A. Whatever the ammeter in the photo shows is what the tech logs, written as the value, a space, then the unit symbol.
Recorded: 70 A
